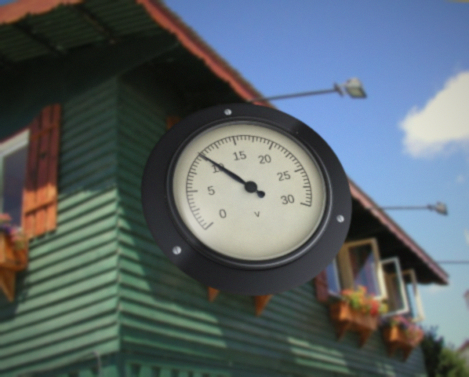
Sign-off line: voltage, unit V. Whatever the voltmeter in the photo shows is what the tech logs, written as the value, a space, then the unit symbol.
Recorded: 10 V
